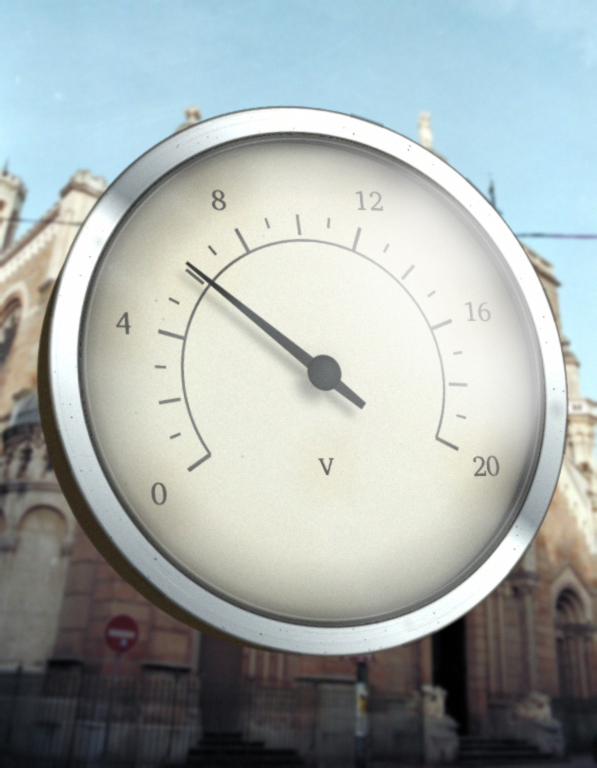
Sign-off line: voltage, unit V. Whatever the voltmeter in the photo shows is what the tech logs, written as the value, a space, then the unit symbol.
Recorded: 6 V
